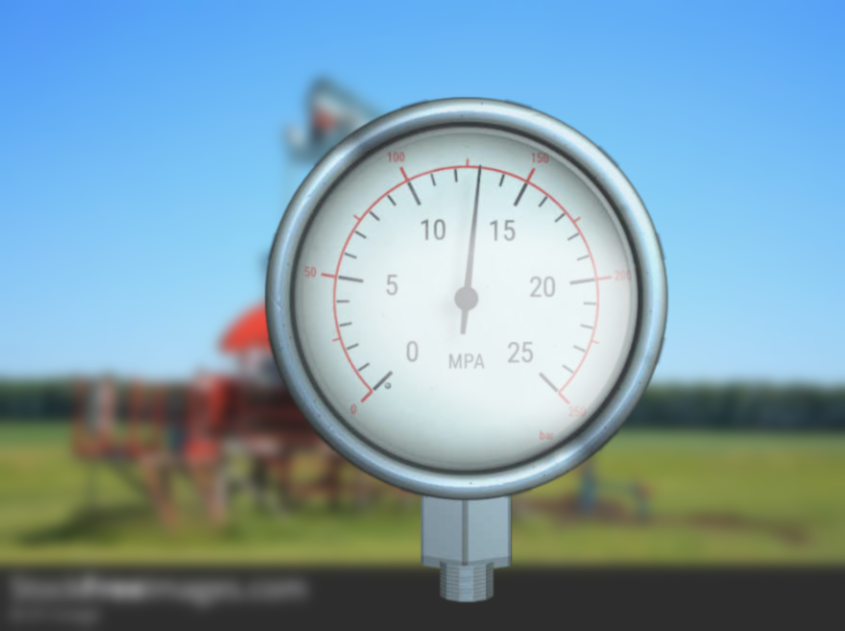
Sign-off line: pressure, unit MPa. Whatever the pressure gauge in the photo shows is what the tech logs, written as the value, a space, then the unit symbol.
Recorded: 13 MPa
